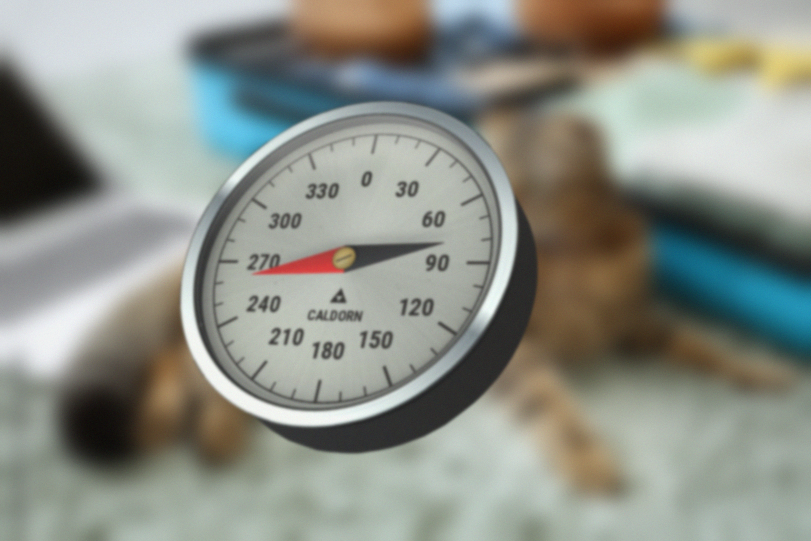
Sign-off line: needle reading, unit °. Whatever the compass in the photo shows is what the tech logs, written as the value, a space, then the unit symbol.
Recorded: 260 °
